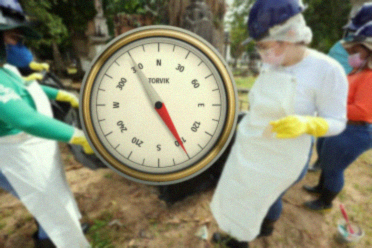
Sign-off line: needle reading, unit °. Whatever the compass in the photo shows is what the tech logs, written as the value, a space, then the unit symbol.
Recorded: 150 °
